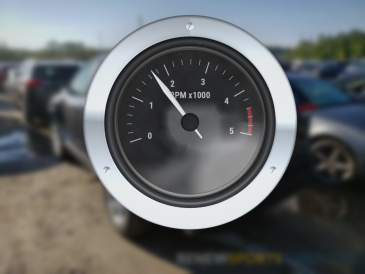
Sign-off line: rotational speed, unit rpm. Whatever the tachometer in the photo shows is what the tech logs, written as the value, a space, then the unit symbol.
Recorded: 1700 rpm
